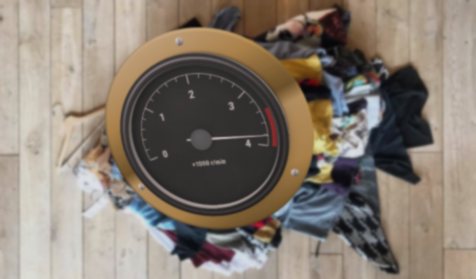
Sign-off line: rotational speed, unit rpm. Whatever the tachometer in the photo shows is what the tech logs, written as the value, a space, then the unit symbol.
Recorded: 3800 rpm
